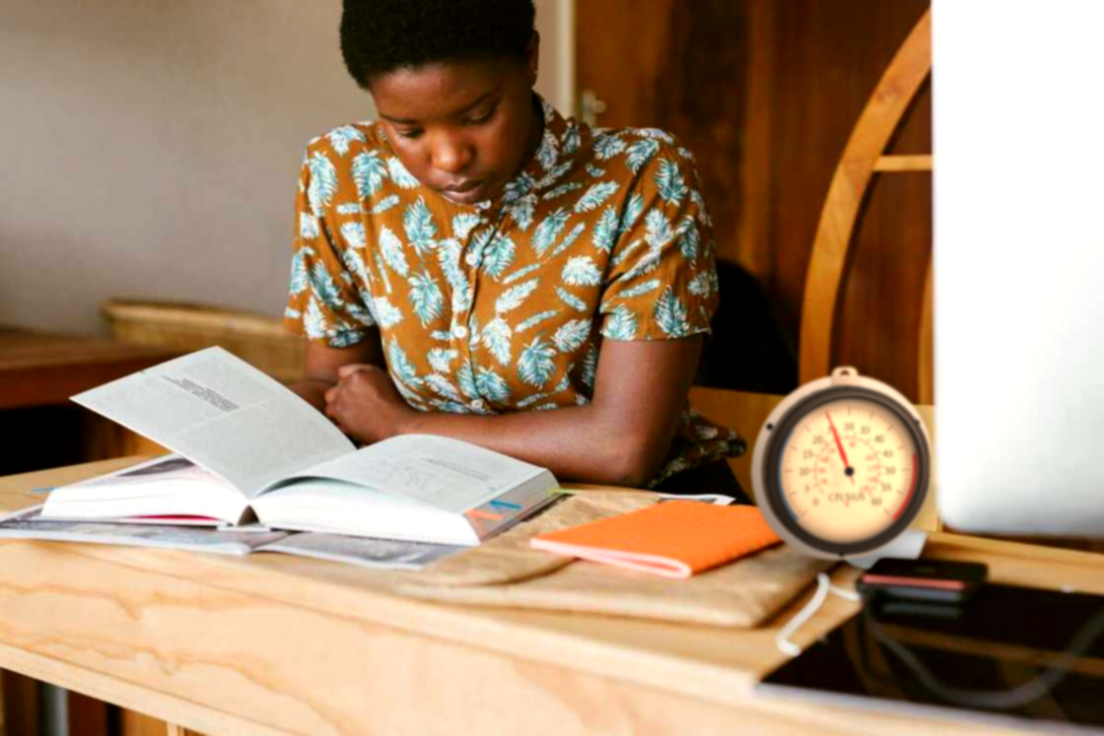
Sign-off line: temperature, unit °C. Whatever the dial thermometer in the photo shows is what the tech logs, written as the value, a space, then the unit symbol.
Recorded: 25 °C
